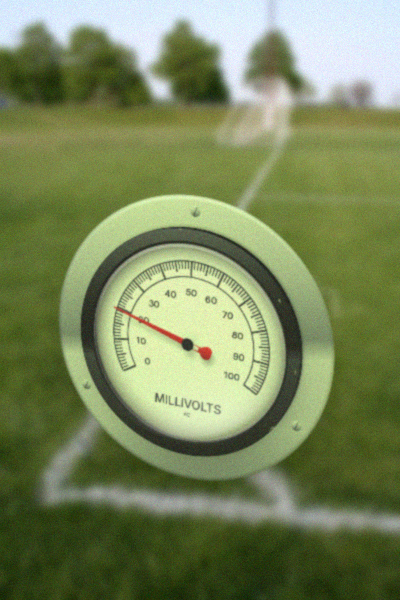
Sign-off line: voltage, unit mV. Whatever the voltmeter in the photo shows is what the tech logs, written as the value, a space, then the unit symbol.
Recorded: 20 mV
